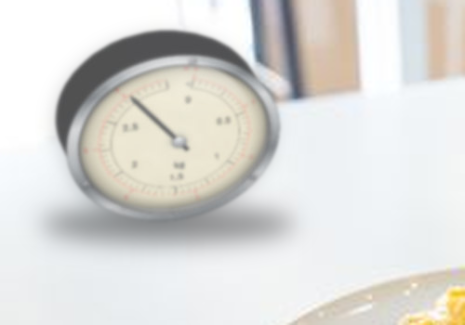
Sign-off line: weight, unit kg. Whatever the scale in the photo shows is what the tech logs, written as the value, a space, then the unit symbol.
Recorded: 2.75 kg
